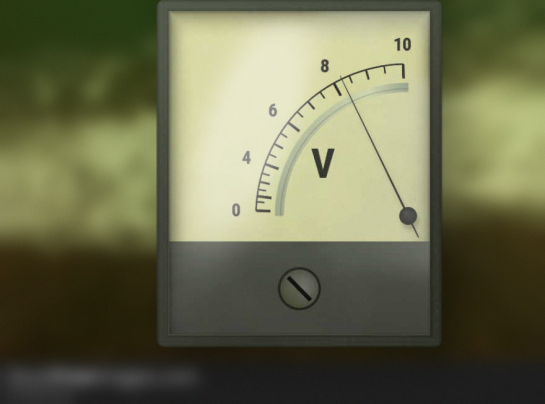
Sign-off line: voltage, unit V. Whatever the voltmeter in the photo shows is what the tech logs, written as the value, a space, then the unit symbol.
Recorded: 8.25 V
